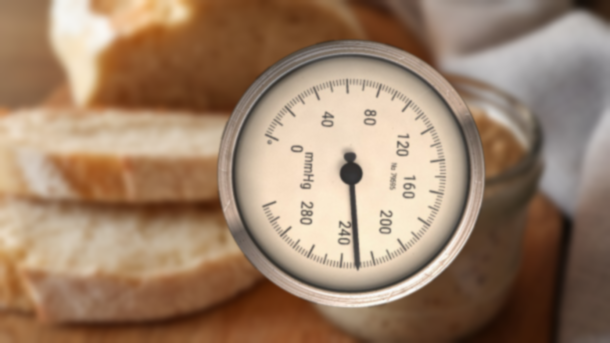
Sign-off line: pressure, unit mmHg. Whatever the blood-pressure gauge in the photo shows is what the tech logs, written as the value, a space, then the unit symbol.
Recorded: 230 mmHg
